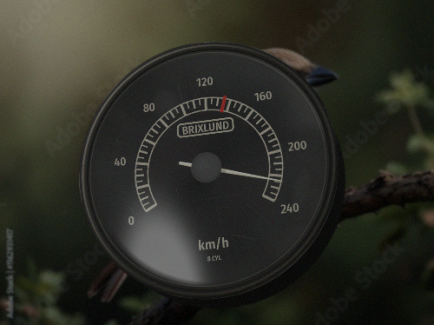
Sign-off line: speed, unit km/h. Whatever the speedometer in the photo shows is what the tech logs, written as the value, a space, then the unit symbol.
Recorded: 225 km/h
